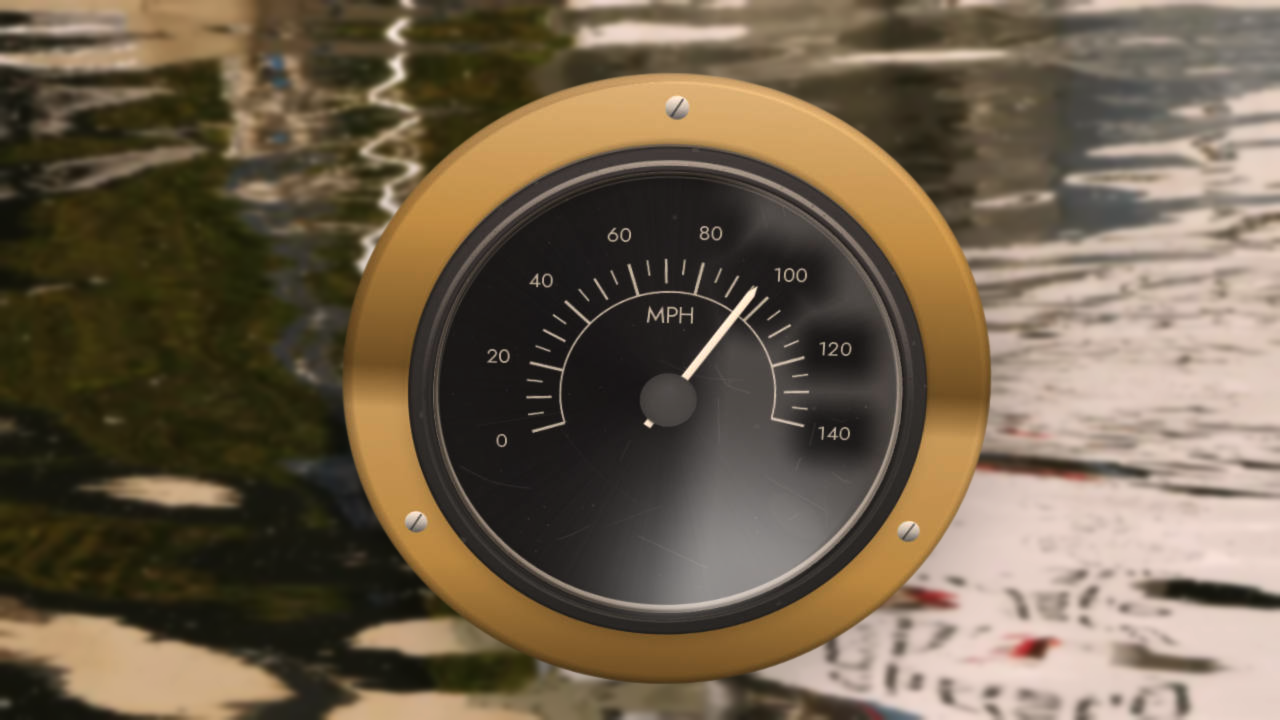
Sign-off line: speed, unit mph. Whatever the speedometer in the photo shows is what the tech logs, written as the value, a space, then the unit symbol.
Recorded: 95 mph
